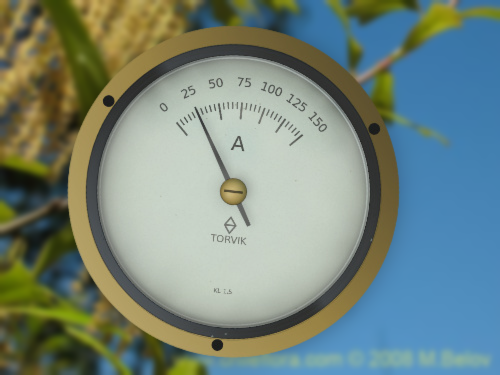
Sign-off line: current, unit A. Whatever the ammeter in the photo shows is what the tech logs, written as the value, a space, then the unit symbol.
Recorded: 25 A
